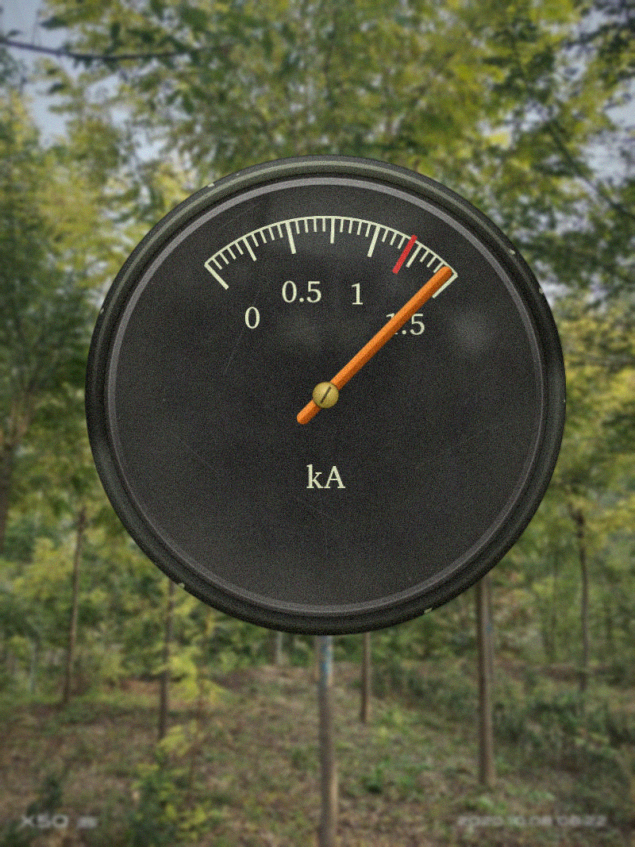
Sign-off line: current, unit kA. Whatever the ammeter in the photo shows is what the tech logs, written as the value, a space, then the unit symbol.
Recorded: 1.45 kA
